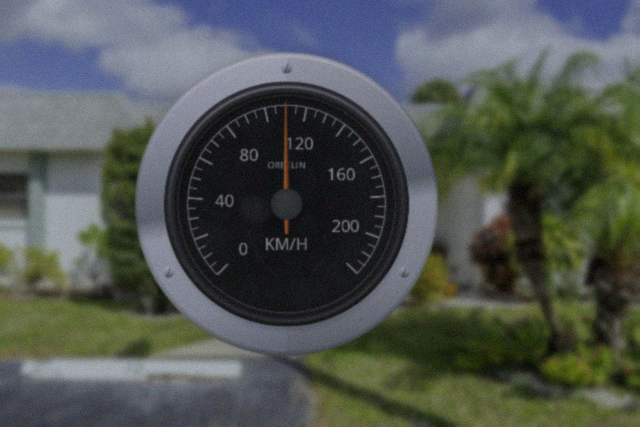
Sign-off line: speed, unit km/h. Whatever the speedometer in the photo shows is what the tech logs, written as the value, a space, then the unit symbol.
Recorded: 110 km/h
